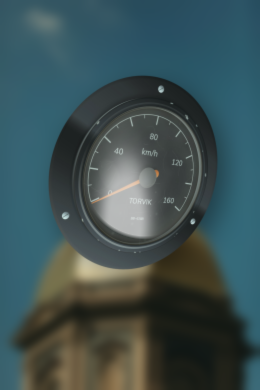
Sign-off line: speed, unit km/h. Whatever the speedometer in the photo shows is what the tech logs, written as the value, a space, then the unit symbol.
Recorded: 0 km/h
